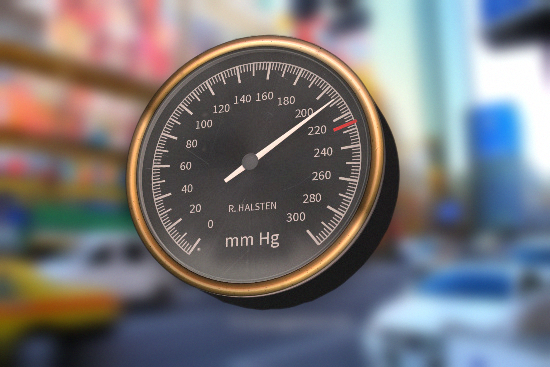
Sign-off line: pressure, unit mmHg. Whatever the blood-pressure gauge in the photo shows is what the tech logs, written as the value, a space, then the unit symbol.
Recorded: 210 mmHg
